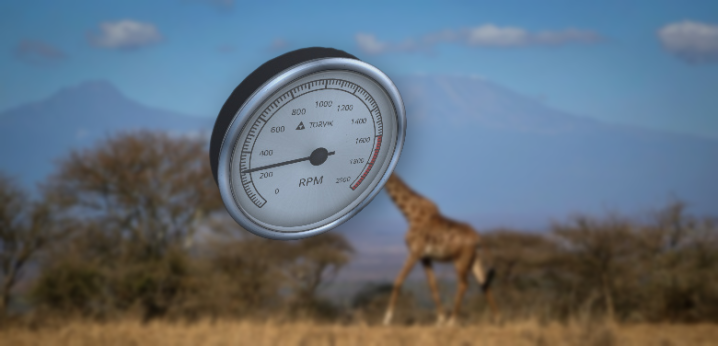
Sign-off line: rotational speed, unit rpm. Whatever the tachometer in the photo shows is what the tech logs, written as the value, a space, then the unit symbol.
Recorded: 300 rpm
